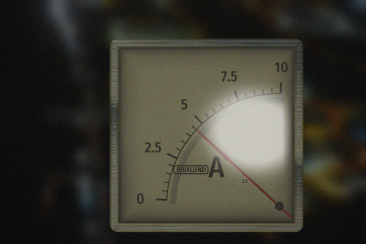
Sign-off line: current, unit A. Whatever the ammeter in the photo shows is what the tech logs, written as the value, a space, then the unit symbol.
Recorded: 4.5 A
